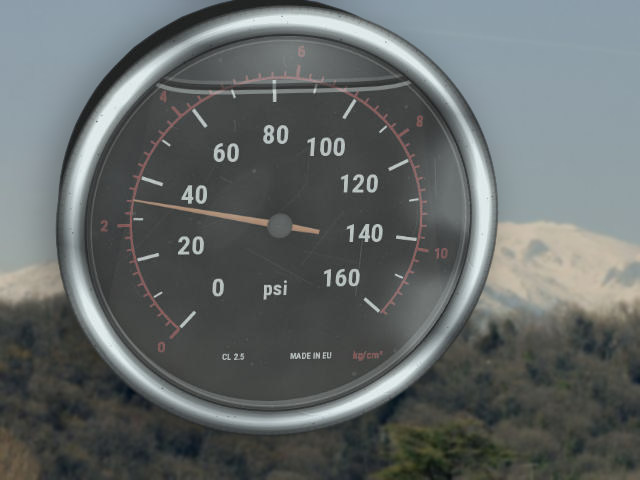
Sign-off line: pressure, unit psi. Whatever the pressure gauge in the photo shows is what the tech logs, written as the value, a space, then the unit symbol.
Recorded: 35 psi
